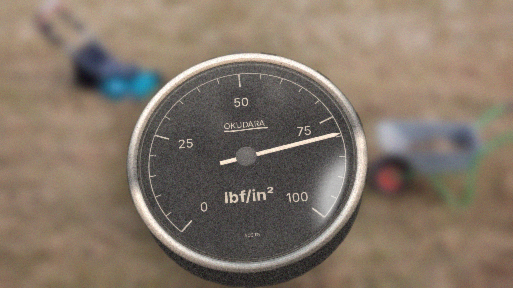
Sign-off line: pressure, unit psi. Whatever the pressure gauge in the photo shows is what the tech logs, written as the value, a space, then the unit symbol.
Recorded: 80 psi
